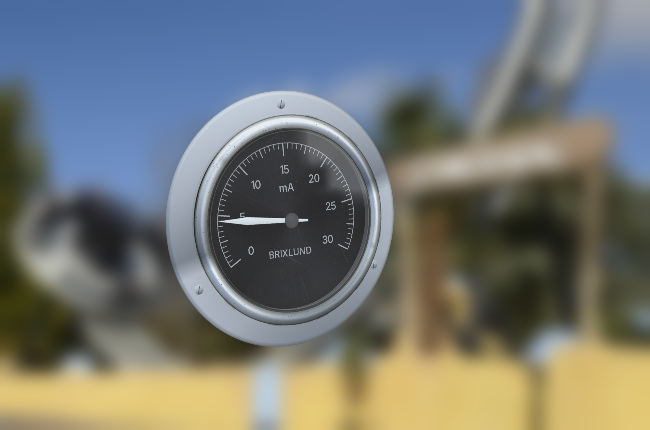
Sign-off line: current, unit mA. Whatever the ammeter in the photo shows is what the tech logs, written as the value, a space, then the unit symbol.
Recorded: 4.5 mA
